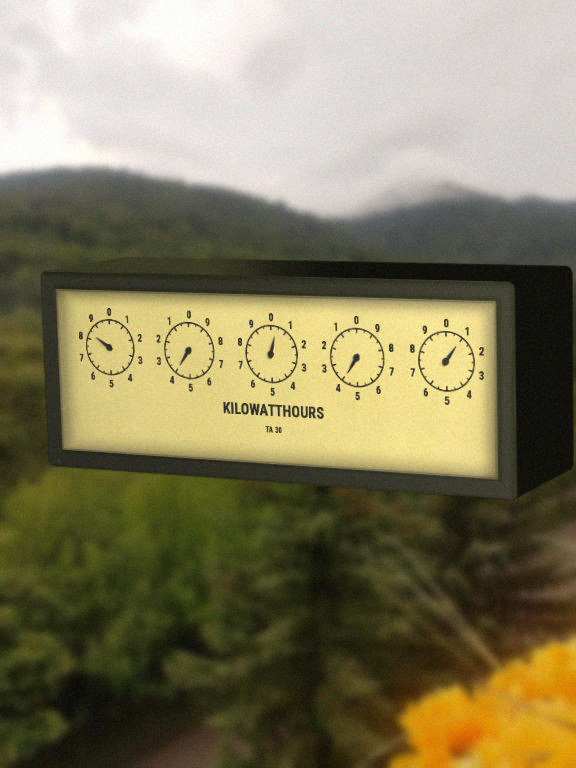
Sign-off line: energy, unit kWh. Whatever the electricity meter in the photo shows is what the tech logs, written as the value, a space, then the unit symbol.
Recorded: 84041 kWh
